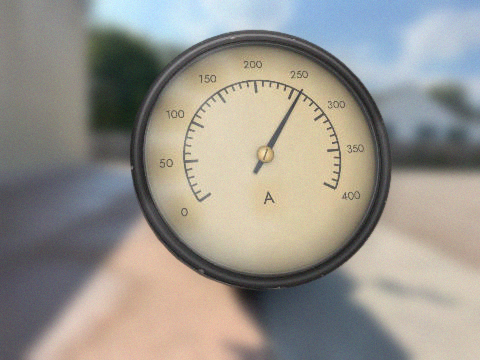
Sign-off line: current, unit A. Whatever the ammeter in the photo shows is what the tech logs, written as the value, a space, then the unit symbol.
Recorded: 260 A
